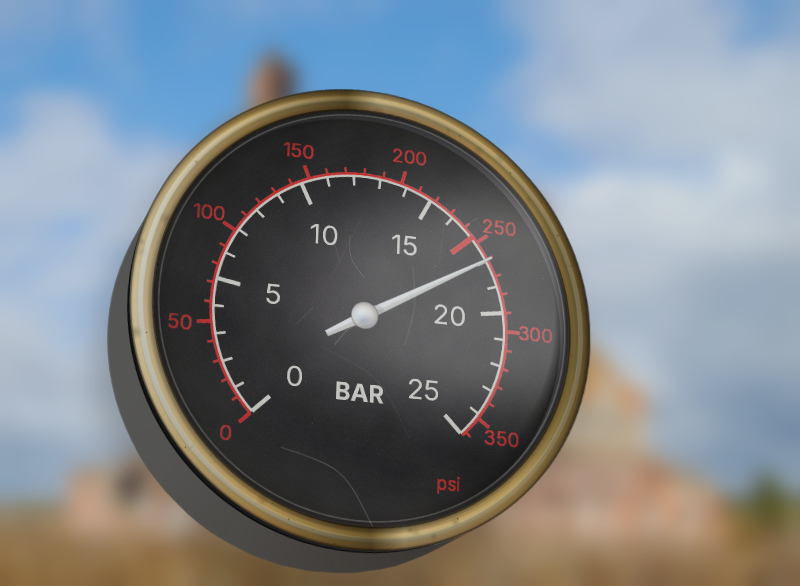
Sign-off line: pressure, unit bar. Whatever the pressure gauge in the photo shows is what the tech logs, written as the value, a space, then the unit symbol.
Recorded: 18 bar
